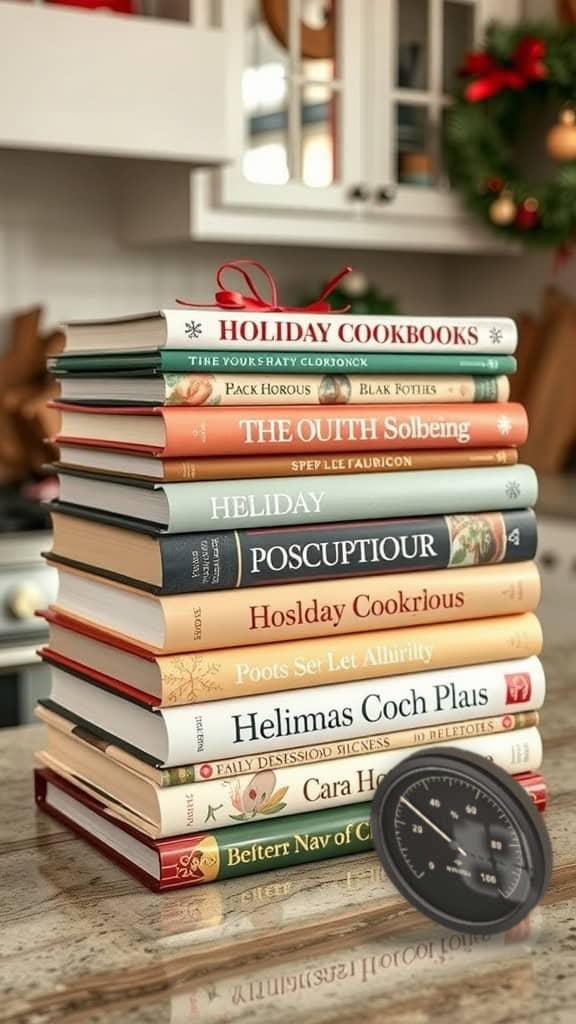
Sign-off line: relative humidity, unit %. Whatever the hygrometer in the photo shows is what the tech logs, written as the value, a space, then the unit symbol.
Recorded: 30 %
